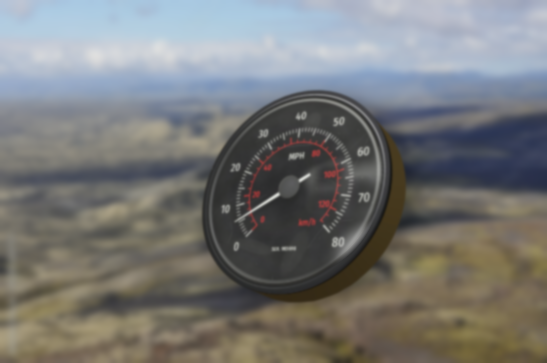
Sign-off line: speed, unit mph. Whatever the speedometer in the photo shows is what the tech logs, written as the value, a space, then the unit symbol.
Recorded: 5 mph
